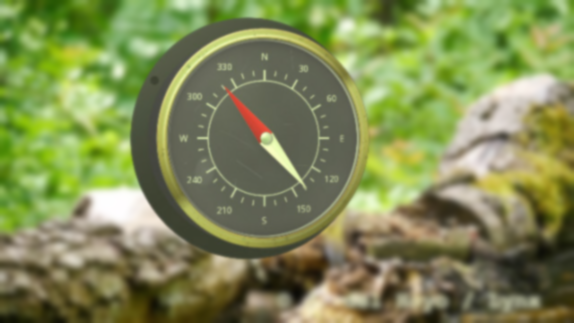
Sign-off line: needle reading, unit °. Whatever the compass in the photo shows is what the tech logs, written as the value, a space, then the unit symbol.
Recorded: 320 °
